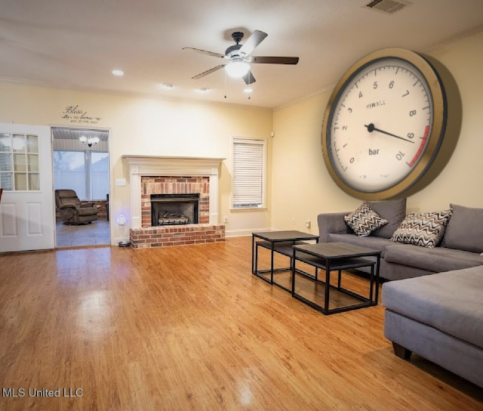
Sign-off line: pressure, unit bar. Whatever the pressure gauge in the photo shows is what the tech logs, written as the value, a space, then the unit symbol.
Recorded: 9.2 bar
